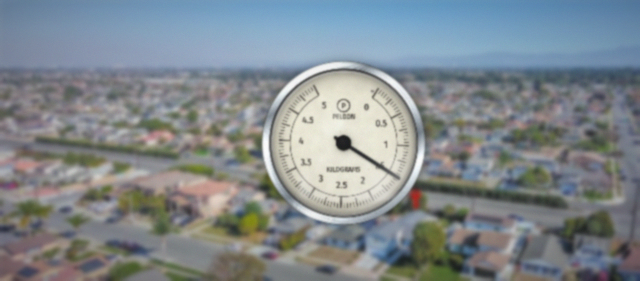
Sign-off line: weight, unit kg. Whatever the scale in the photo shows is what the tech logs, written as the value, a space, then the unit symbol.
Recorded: 1.5 kg
